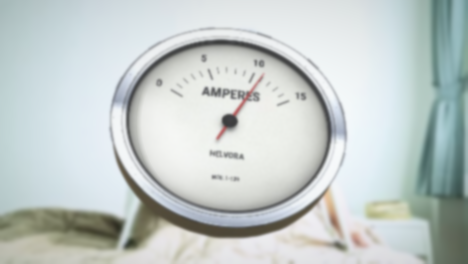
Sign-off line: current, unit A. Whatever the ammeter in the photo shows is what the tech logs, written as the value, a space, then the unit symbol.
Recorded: 11 A
